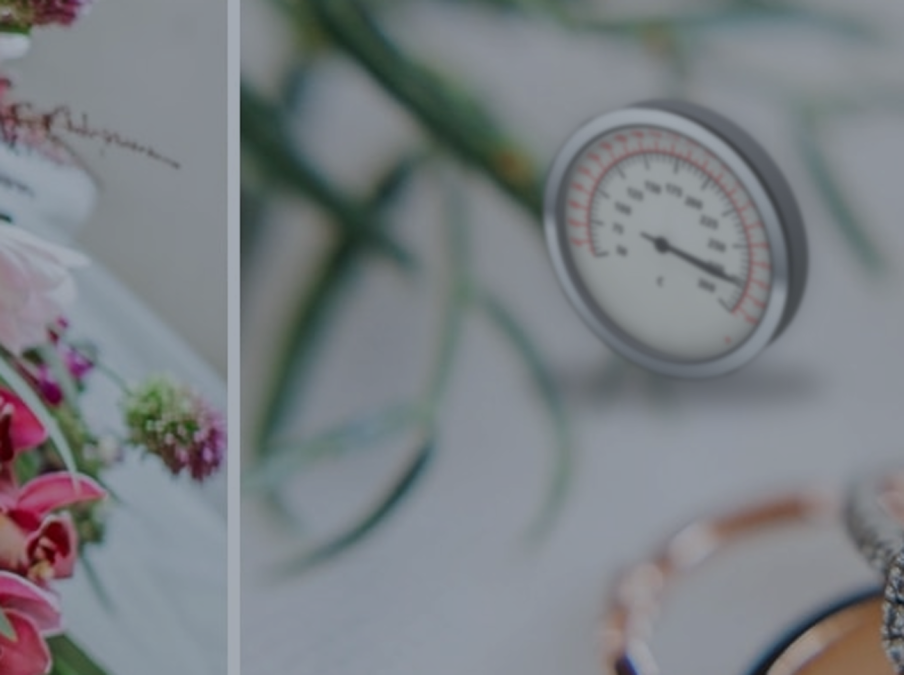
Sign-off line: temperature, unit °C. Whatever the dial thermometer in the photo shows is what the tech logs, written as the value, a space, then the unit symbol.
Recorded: 275 °C
